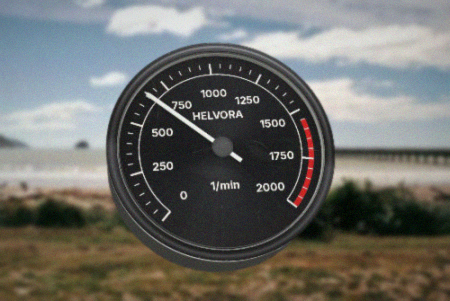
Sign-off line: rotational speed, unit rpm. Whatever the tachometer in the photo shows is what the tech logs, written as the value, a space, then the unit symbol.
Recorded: 650 rpm
